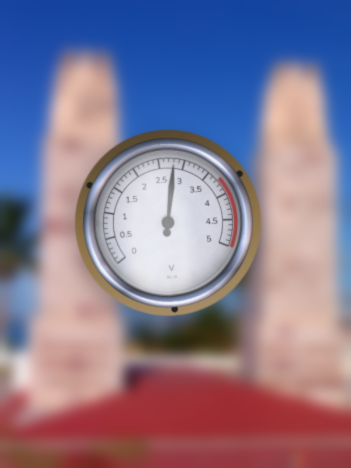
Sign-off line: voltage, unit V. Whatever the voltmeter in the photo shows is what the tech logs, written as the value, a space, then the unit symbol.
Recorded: 2.8 V
